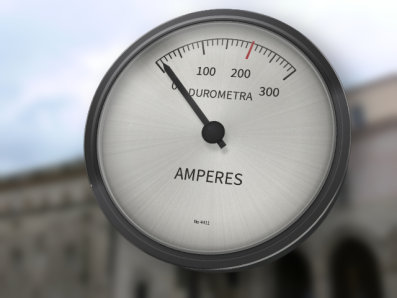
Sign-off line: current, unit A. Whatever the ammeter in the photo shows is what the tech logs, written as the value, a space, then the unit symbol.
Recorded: 10 A
